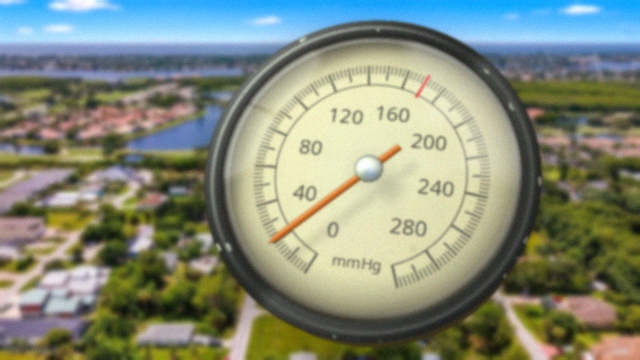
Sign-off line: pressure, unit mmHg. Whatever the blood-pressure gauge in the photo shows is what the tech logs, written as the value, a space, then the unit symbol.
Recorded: 20 mmHg
